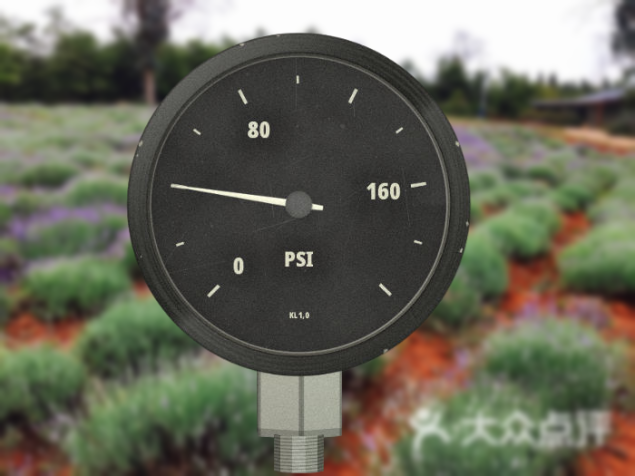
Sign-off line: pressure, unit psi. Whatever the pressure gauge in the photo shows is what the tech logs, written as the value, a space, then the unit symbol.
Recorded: 40 psi
